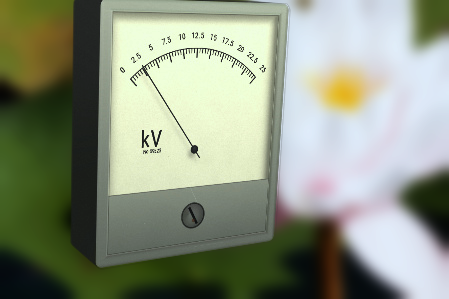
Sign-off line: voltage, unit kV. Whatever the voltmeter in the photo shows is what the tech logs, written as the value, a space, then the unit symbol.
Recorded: 2.5 kV
